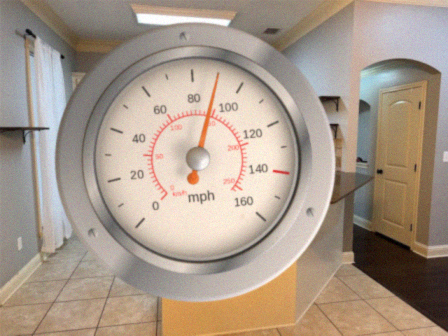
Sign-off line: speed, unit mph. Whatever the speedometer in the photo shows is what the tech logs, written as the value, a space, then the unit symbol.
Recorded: 90 mph
